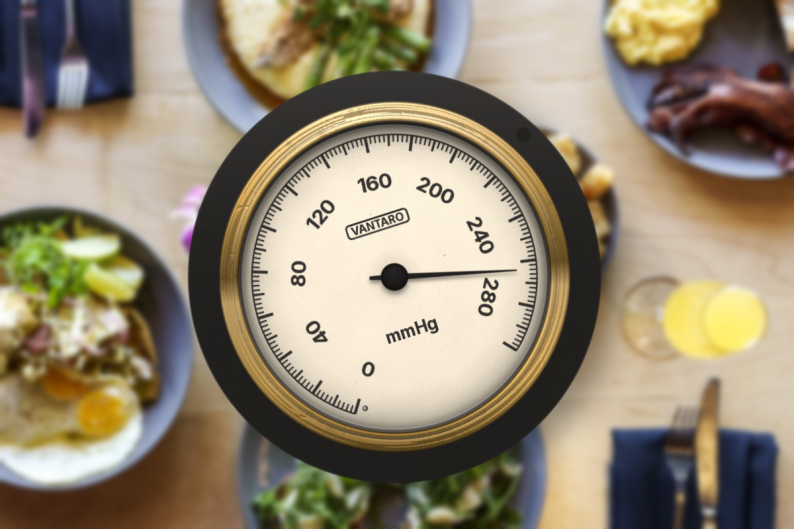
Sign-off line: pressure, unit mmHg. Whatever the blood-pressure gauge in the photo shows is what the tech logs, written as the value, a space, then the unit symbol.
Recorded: 264 mmHg
